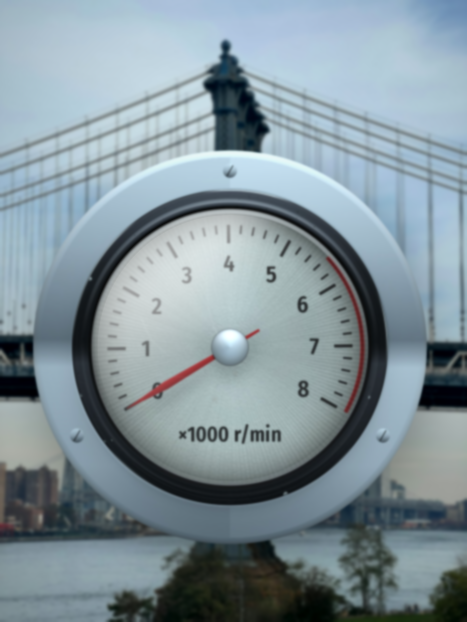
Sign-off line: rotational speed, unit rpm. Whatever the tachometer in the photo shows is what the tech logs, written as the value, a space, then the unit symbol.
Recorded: 0 rpm
